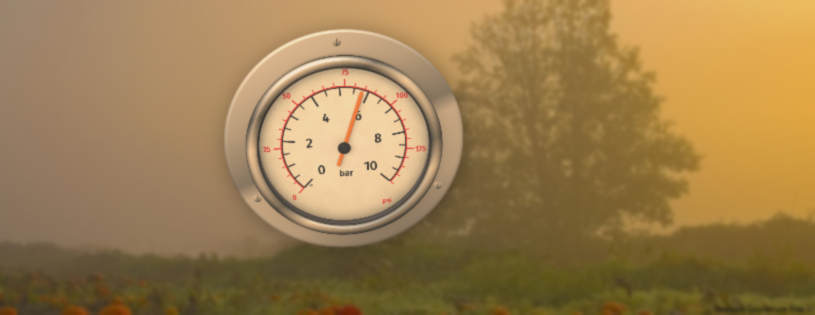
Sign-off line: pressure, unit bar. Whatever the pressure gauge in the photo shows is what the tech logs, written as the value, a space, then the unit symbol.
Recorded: 5.75 bar
